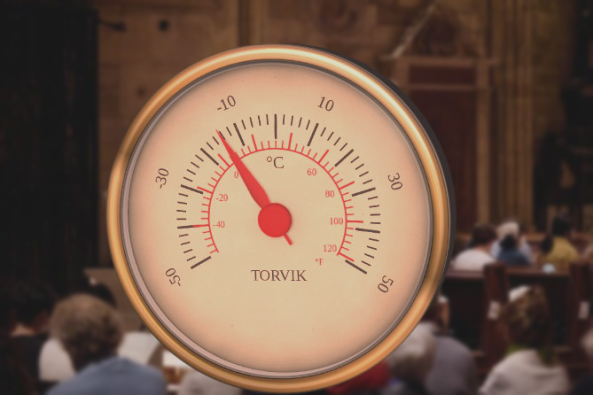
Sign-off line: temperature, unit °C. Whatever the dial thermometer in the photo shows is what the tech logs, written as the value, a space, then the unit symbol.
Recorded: -14 °C
